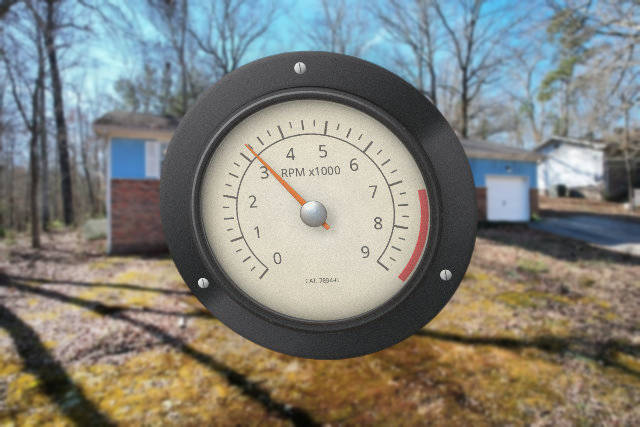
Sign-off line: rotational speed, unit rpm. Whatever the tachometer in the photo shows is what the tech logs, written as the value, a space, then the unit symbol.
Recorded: 3250 rpm
